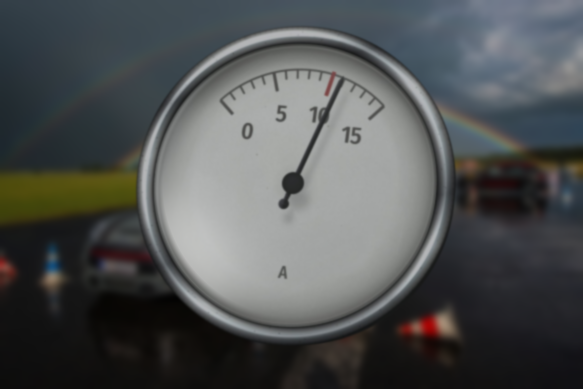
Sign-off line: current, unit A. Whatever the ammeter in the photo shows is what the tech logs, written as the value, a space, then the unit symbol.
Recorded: 11 A
